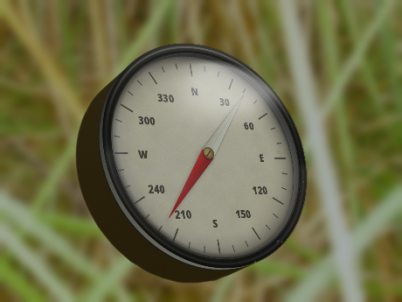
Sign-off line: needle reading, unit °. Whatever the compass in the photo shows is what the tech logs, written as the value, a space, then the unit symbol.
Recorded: 220 °
